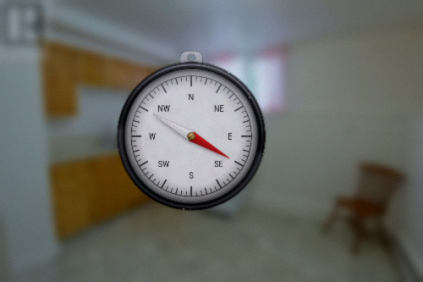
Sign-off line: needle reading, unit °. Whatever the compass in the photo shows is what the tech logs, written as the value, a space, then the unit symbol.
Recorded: 120 °
